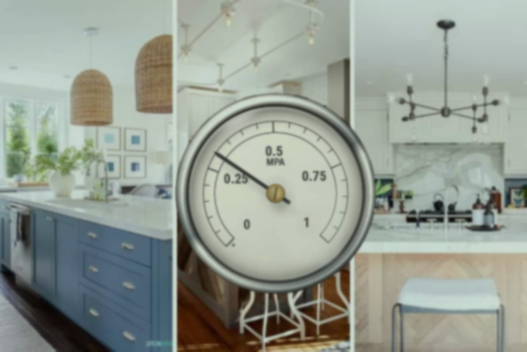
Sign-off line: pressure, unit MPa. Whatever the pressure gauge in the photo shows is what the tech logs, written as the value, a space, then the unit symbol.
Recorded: 0.3 MPa
